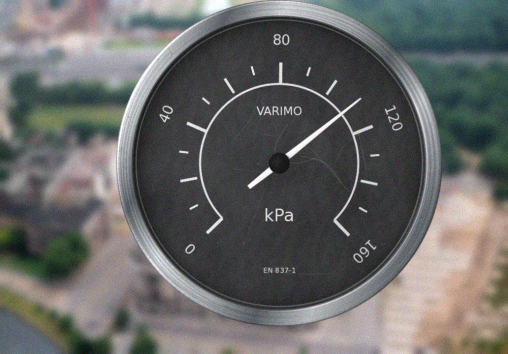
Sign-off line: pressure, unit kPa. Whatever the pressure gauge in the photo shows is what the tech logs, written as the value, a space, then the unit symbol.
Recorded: 110 kPa
